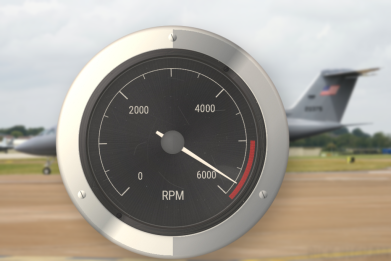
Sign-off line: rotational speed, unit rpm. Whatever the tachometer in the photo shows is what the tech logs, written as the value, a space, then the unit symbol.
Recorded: 5750 rpm
